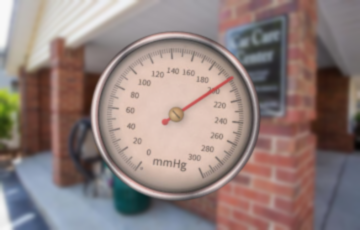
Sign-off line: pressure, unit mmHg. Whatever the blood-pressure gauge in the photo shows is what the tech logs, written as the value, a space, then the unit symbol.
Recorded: 200 mmHg
